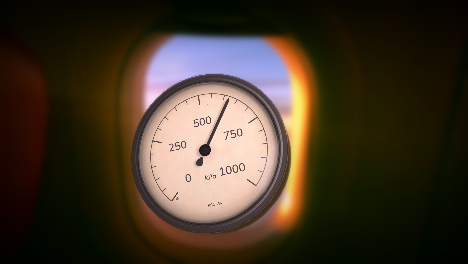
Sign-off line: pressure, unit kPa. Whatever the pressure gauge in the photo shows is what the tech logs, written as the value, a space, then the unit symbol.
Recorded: 625 kPa
